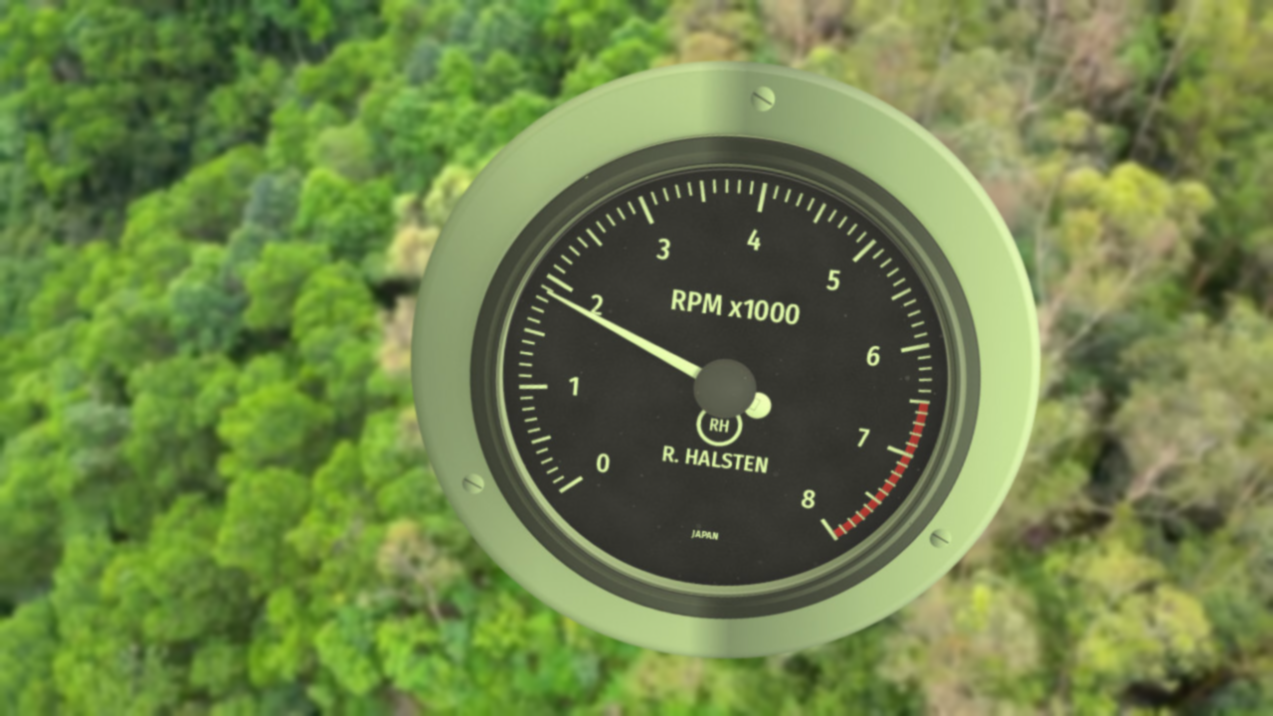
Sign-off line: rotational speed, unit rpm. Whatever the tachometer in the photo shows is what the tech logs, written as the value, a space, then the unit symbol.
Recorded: 1900 rpm
